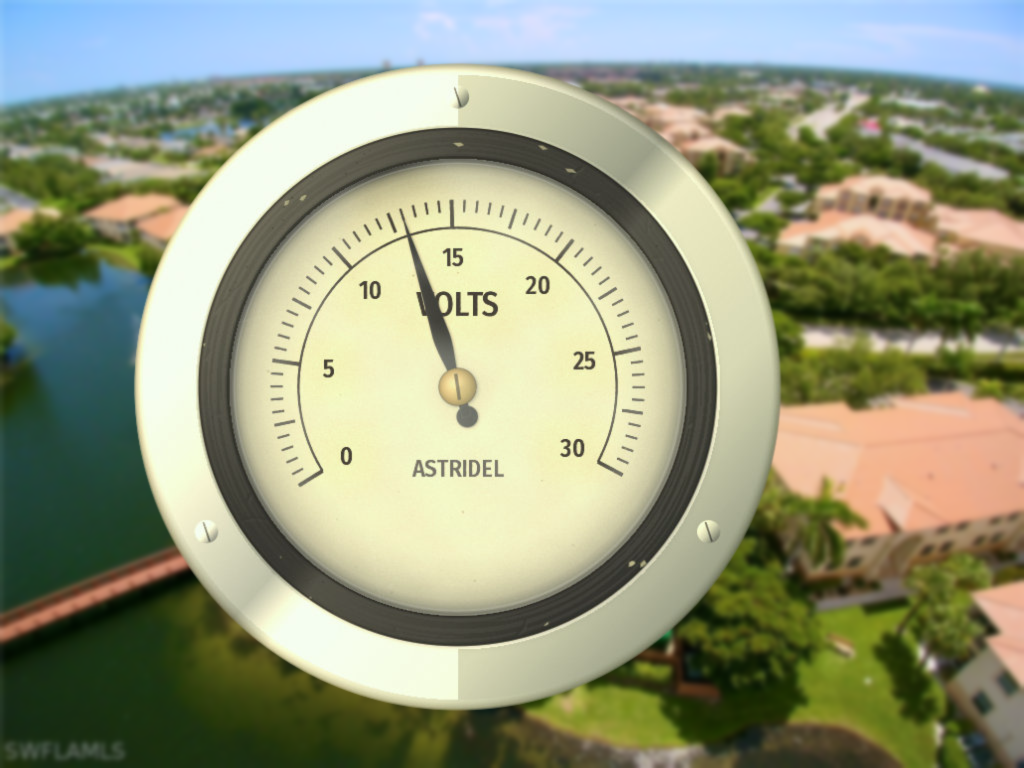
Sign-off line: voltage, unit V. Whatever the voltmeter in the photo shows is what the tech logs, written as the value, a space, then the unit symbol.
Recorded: 13 V
